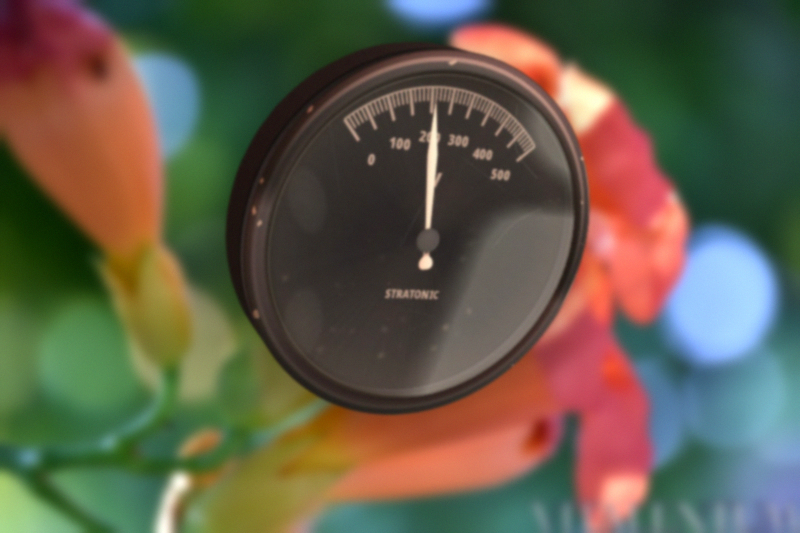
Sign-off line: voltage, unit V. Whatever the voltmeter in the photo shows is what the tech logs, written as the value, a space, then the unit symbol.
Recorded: 200 V
